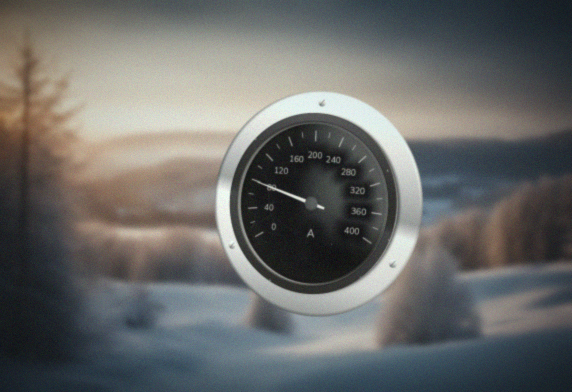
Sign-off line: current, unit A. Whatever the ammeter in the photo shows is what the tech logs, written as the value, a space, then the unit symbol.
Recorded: 80 A
